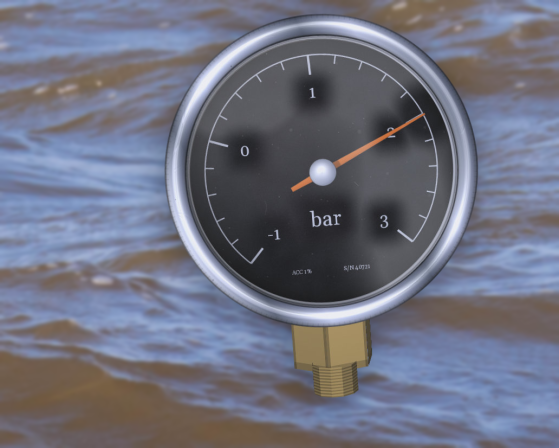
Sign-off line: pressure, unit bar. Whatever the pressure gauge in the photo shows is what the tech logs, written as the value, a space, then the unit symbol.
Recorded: 2 bar
